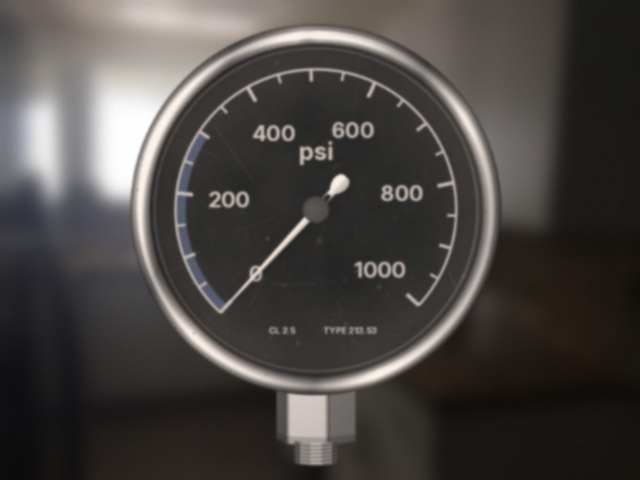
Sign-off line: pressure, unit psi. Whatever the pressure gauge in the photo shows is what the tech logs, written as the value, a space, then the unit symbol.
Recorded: 0 psi
